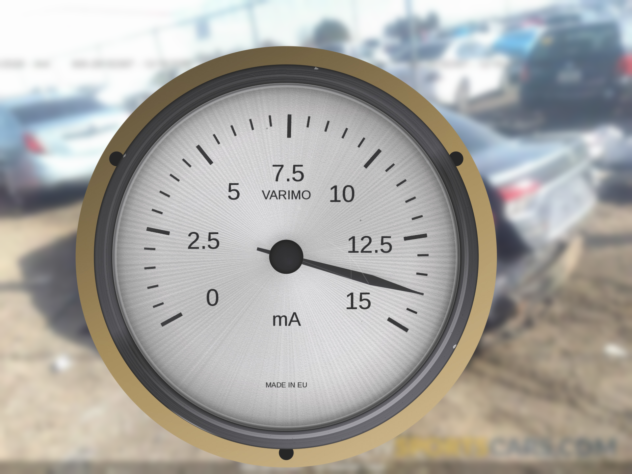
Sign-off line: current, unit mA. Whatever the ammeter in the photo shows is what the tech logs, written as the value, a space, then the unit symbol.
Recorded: 14 mA
